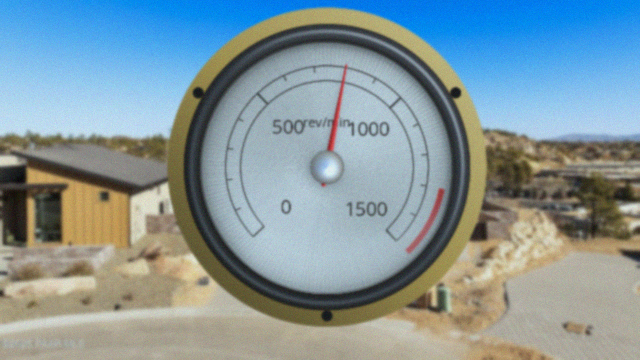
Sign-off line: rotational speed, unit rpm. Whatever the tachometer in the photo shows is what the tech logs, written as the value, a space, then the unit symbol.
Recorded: 800 rpm
